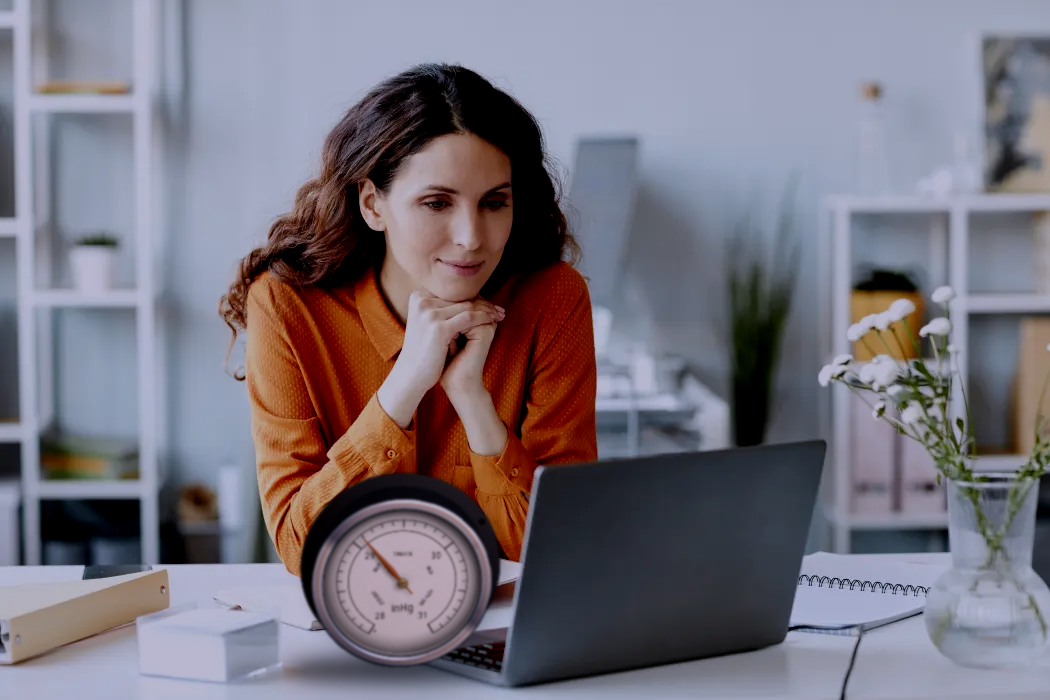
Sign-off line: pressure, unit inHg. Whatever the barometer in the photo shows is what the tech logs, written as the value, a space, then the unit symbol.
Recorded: 29.1 inHg
